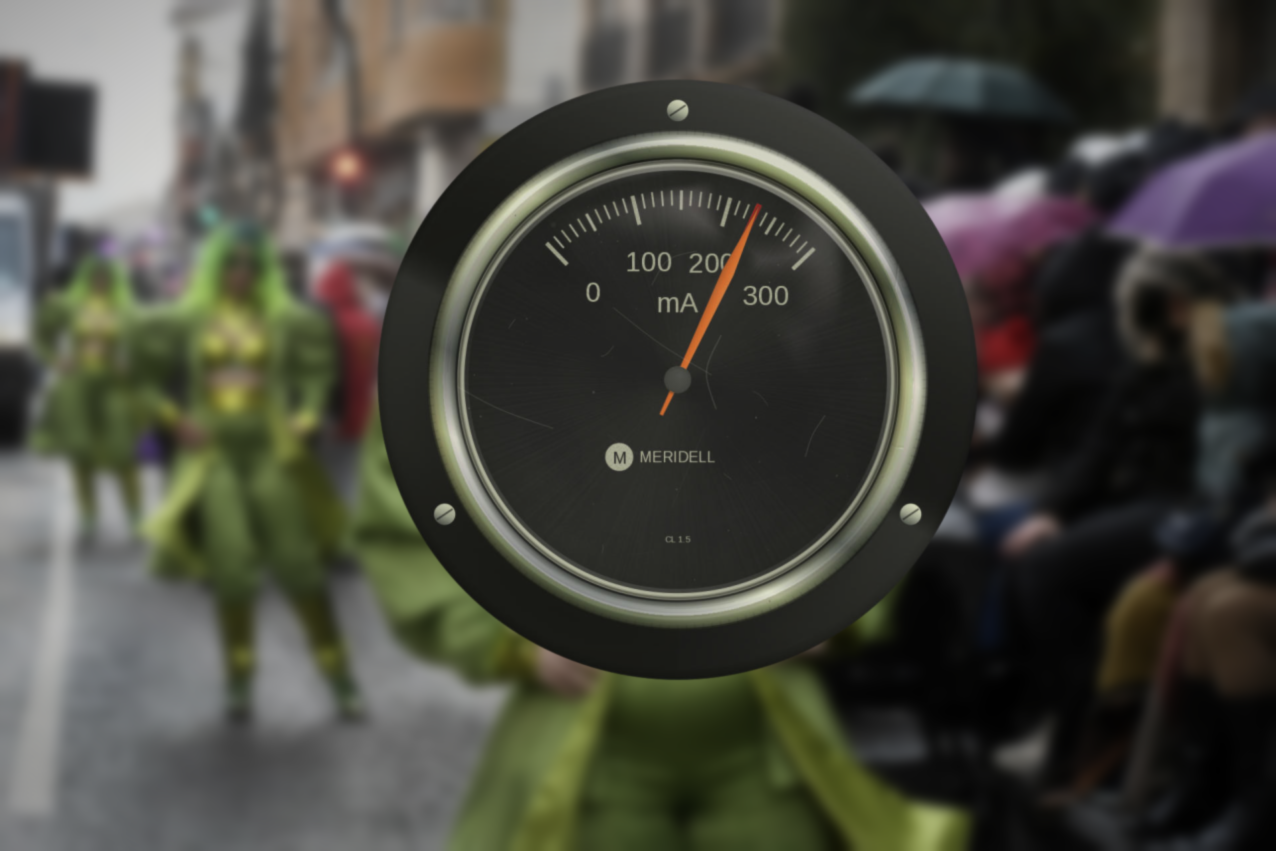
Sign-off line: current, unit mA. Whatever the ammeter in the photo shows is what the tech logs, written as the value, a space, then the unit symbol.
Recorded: 230 mA
